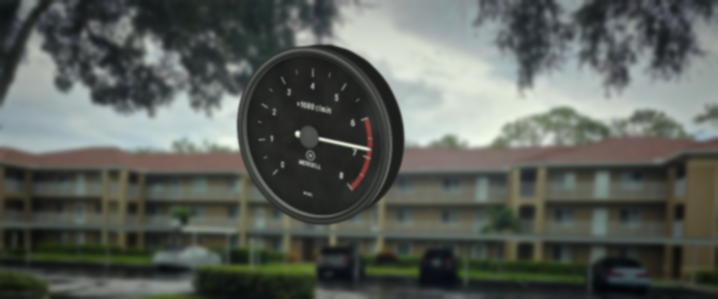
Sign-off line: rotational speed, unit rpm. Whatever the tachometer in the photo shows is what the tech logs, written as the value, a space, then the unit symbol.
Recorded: 6750 rpm
